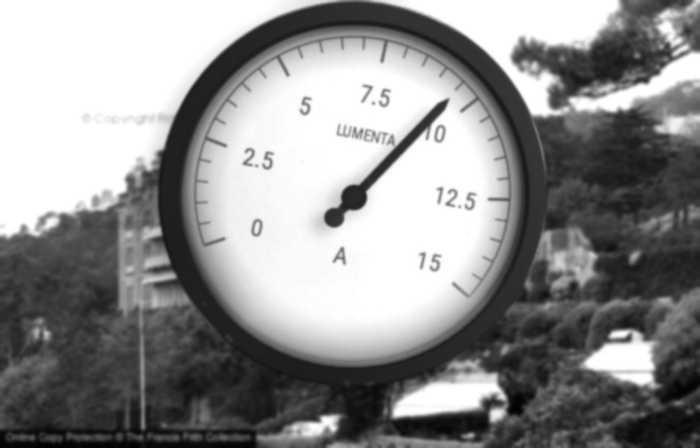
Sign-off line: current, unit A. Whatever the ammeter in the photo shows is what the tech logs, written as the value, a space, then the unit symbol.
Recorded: 9.5 A
